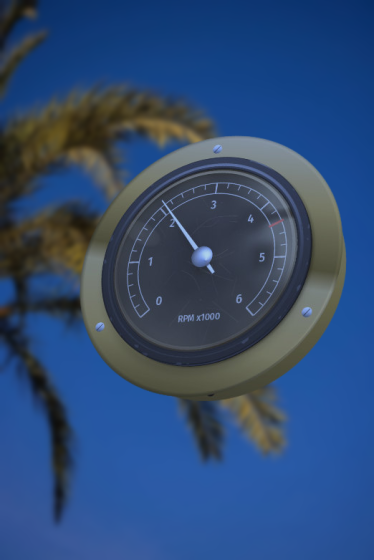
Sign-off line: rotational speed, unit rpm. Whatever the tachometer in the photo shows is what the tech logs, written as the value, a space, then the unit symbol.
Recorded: 2100 rpm
